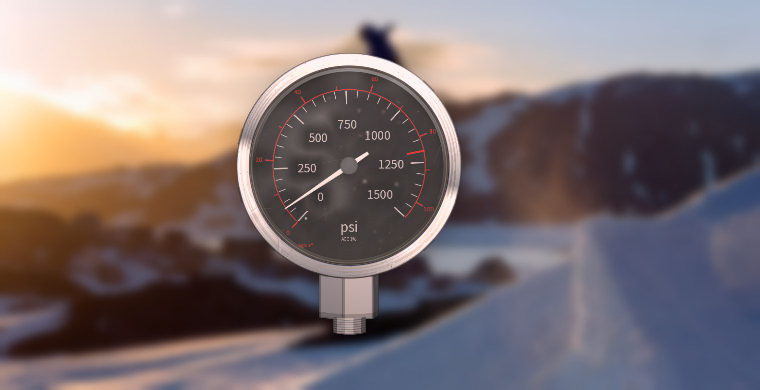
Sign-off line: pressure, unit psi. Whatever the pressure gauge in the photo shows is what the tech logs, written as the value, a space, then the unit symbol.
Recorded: 75 psi
